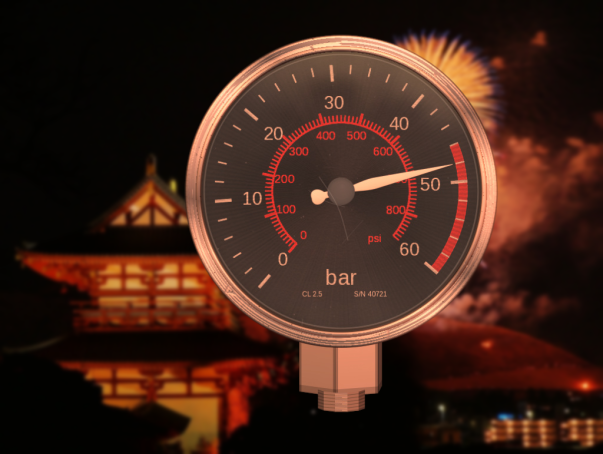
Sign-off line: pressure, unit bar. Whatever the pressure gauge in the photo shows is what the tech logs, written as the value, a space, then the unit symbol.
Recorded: 48 bar
